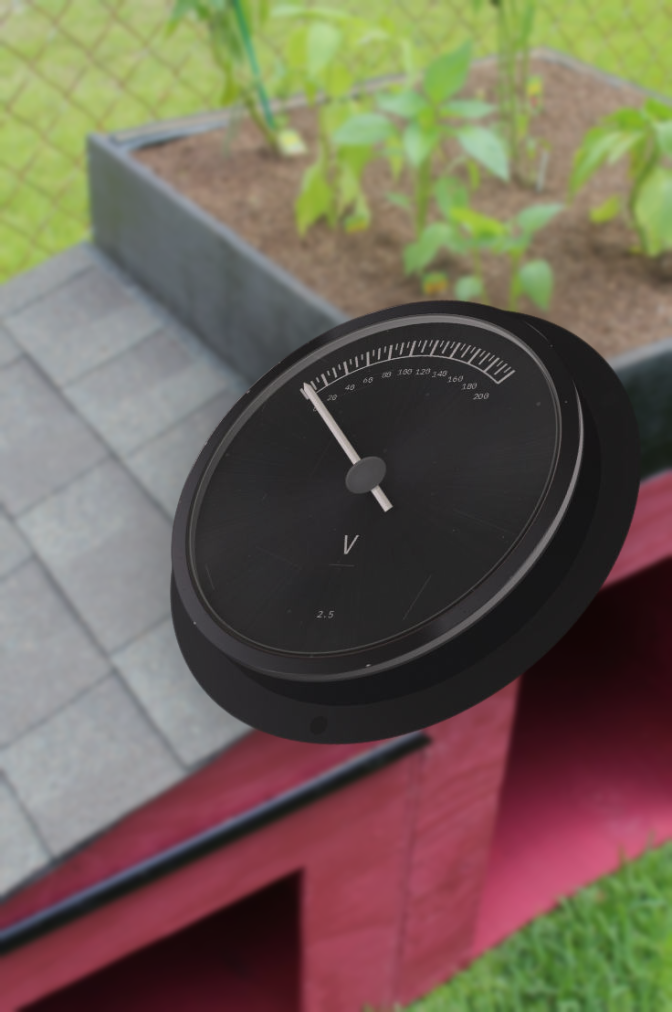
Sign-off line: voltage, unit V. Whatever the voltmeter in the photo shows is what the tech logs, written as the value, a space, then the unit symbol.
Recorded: 5 V
